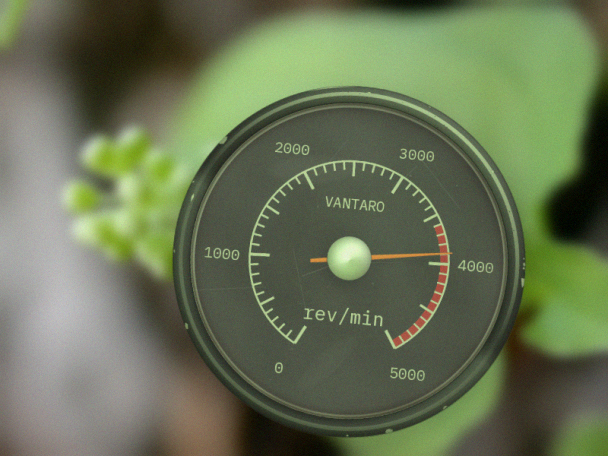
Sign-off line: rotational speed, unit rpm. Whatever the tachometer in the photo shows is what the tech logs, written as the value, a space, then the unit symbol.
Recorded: 3900 rpm
